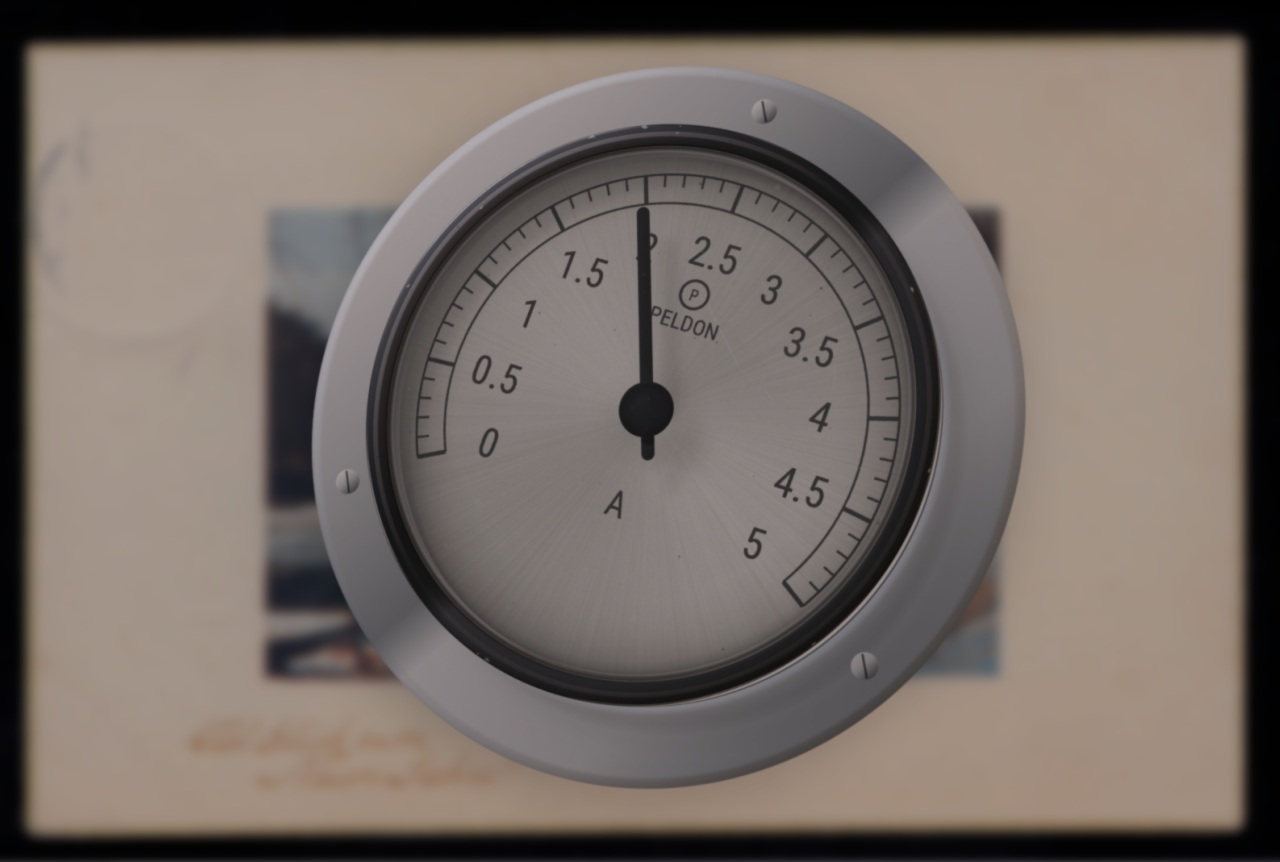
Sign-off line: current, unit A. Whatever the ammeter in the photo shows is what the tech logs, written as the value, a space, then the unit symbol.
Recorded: 2 A
